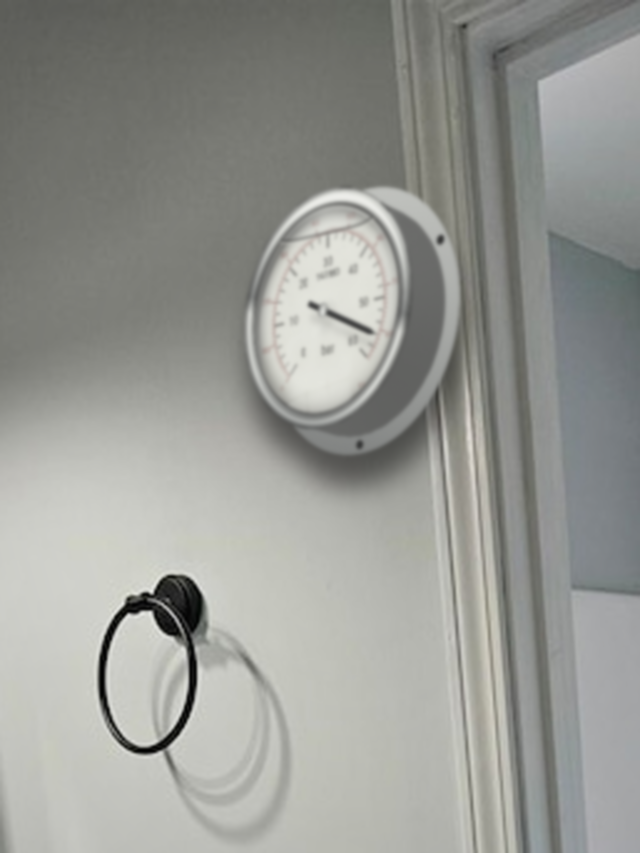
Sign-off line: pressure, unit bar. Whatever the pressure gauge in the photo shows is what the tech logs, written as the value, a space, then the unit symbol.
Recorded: 56 bar
